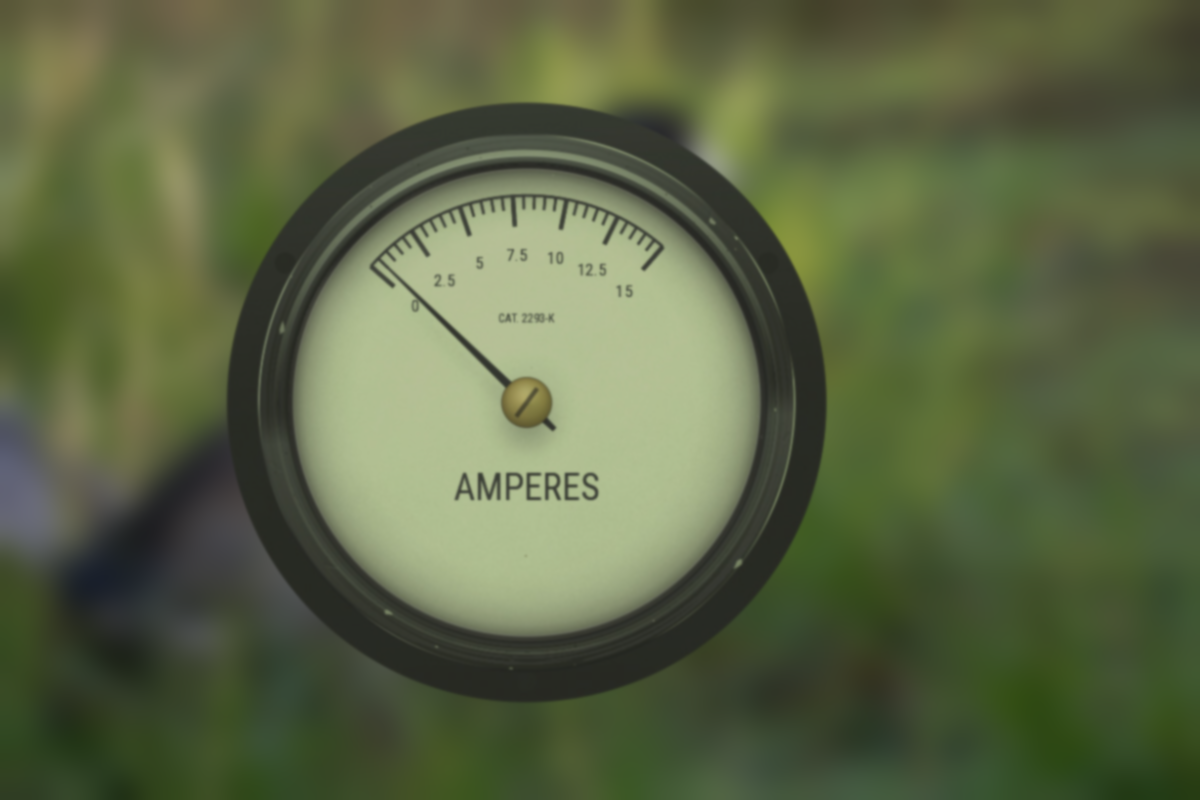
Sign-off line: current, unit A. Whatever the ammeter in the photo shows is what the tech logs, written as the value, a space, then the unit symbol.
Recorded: 0.5 A
